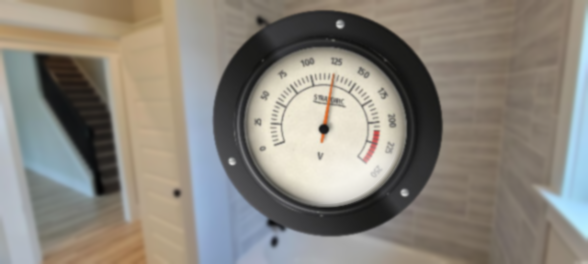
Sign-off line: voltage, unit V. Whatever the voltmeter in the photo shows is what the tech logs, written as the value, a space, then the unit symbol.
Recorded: 125 V
